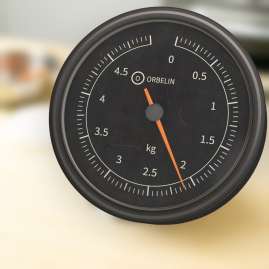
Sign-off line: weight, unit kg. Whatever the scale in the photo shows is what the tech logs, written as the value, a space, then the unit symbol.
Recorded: 2.1 kg
